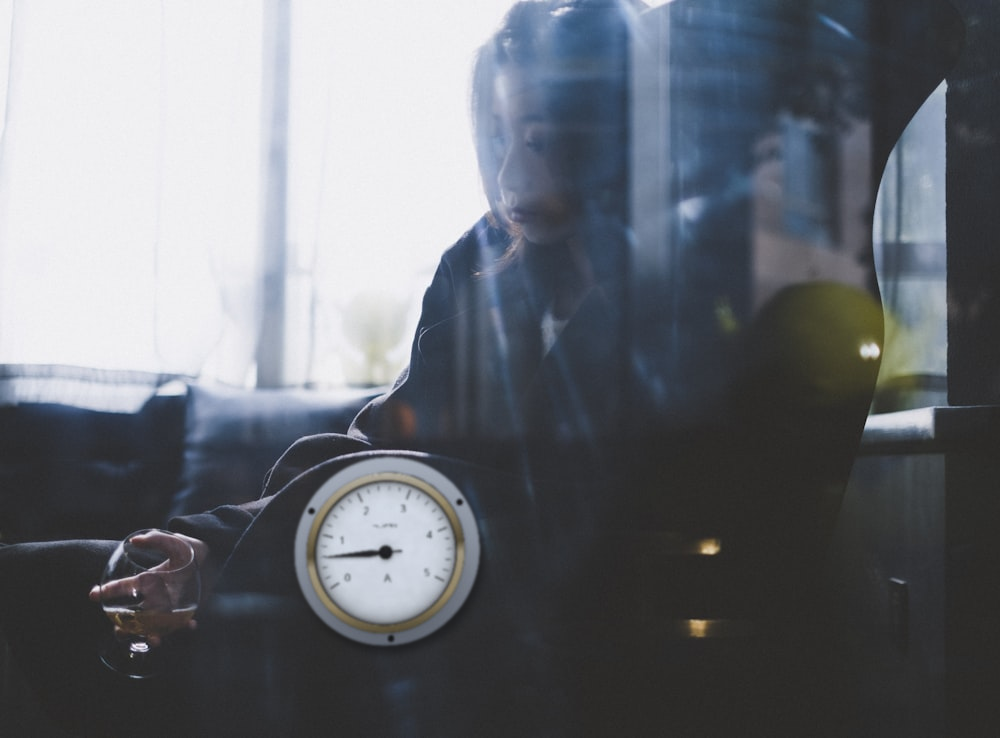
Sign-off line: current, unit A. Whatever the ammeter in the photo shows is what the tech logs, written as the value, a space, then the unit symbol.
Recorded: 0.6 A
